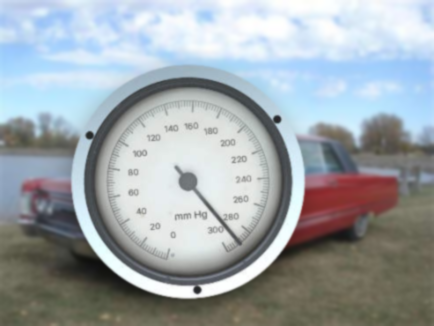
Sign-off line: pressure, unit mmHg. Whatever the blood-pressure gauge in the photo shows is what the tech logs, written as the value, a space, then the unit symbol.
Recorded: 290 mmHg
